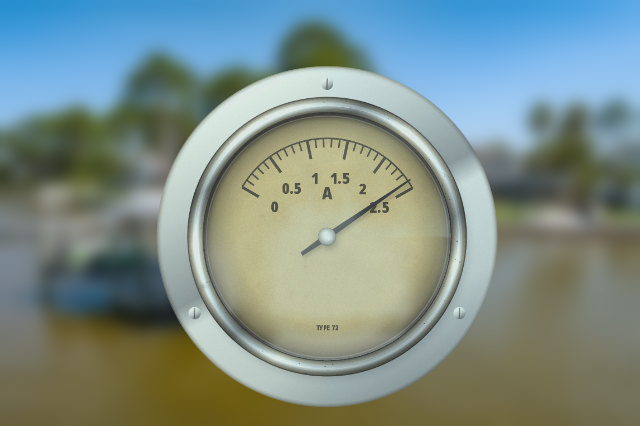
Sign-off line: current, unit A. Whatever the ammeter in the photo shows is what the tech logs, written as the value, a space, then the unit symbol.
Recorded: 2.4 A
